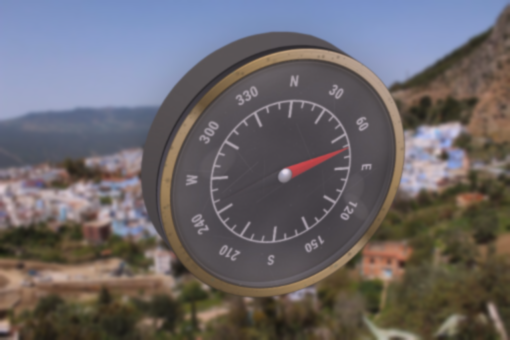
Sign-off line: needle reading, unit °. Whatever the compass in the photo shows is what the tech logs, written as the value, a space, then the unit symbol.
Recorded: 70 °
